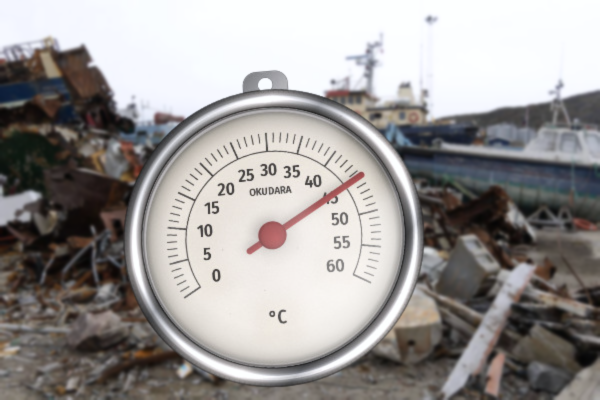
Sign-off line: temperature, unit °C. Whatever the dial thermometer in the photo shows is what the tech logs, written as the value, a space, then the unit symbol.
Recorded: 45 °C
